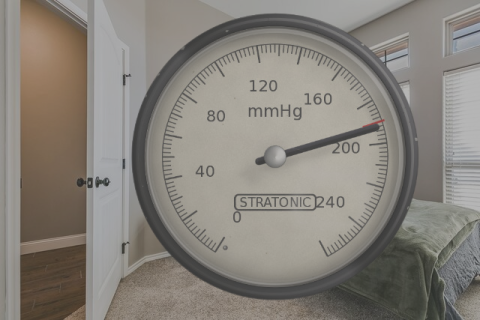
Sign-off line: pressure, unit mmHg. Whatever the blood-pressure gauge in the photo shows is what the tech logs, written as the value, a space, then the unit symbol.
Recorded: 192 mmHg
